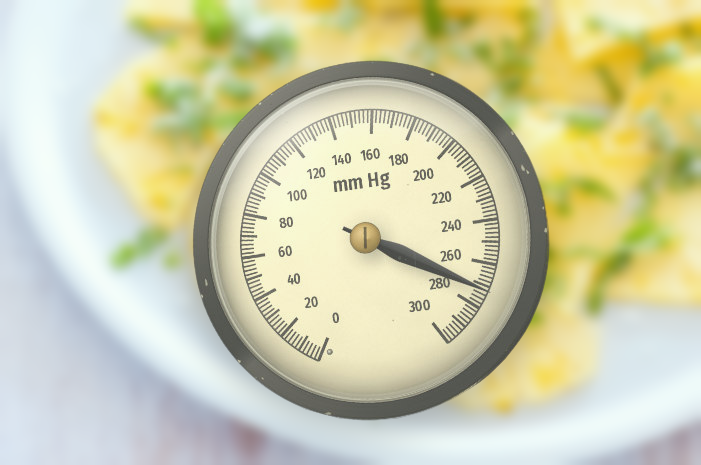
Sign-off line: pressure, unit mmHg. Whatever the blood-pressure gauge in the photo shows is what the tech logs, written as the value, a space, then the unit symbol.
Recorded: 272 mmHg
